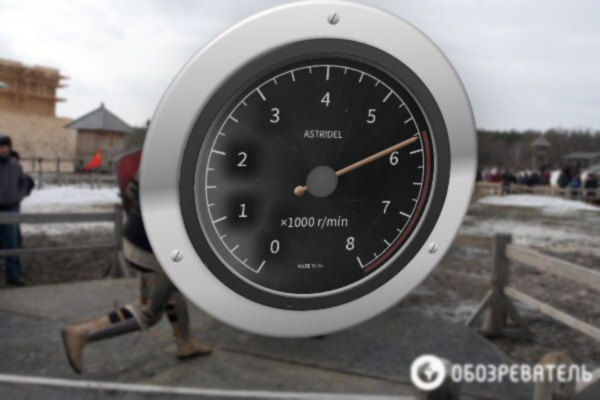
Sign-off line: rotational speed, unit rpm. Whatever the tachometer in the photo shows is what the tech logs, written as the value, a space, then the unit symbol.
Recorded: 5750 rpm
